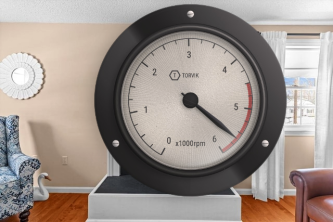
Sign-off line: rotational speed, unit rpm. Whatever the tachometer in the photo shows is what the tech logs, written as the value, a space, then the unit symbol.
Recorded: 5625 rpm
